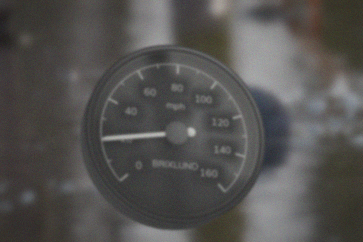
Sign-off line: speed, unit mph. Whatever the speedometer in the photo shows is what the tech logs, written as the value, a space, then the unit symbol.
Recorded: 20 mph
